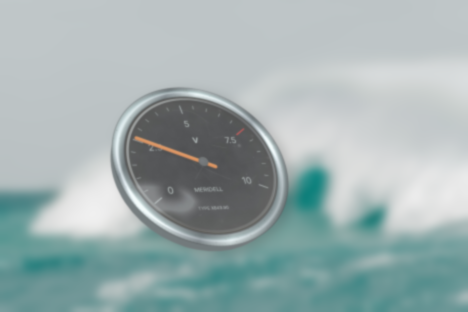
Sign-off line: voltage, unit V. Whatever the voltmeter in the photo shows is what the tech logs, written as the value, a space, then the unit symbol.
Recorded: 2.5 V
